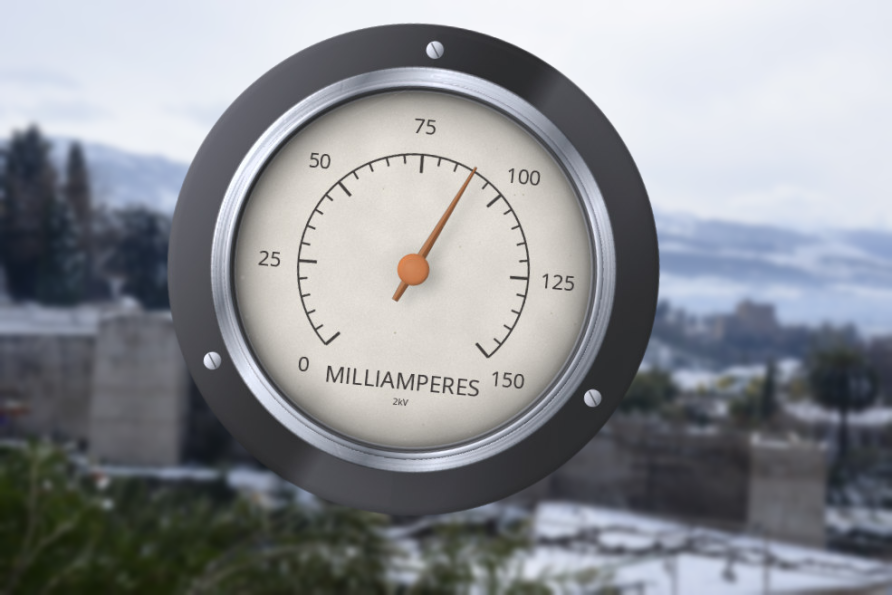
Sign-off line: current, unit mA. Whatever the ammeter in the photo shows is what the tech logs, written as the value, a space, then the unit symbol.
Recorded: 90 mA
